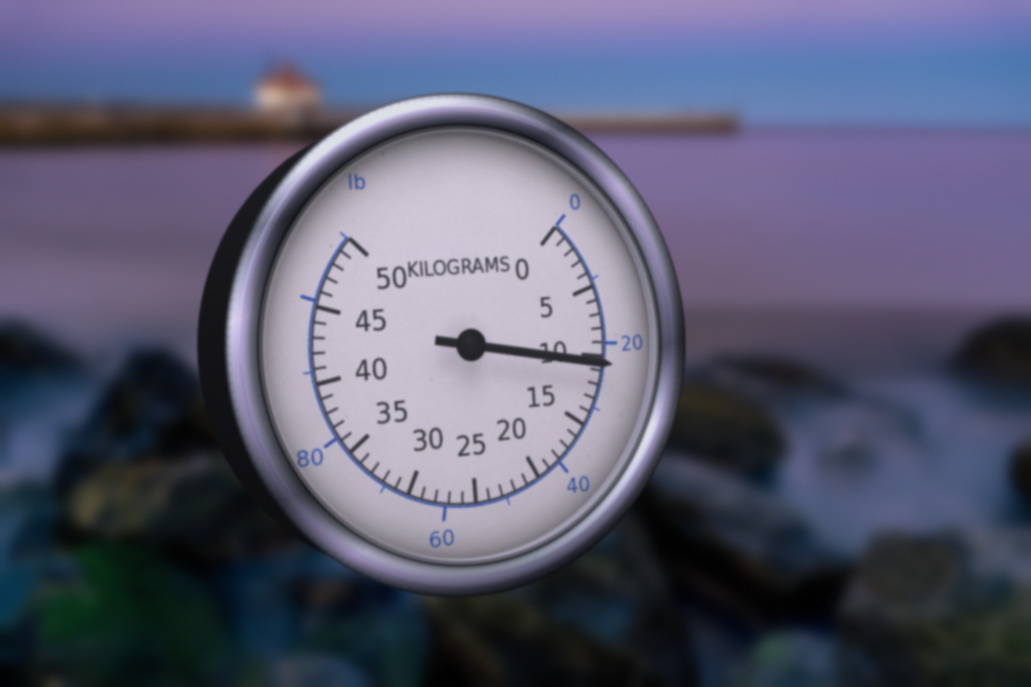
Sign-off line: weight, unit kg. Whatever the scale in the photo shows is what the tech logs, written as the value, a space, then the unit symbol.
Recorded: 10.5 kg
